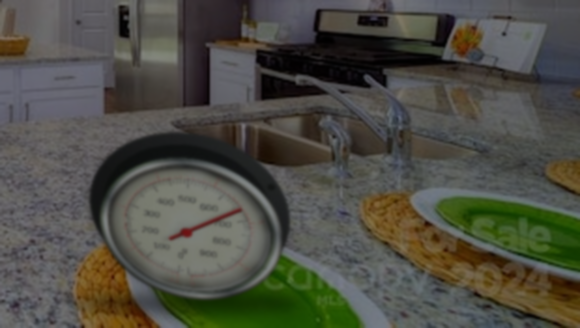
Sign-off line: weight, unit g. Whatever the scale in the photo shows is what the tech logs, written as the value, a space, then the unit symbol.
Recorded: 650 g
